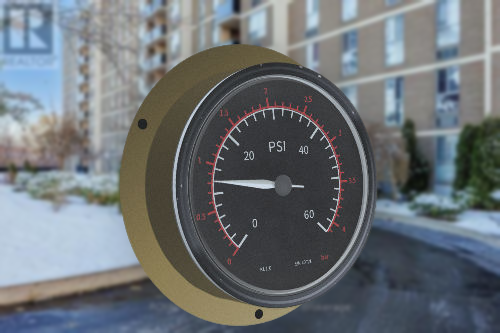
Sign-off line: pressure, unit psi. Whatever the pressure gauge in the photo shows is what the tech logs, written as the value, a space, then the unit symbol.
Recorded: 12 psi
